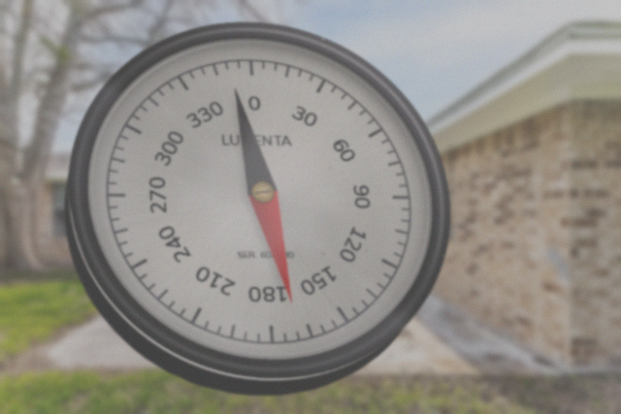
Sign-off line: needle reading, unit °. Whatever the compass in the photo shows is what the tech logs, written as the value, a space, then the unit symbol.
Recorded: 170 °
